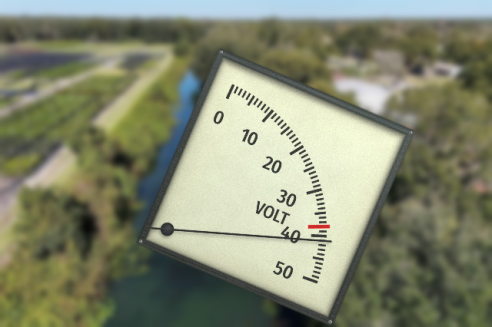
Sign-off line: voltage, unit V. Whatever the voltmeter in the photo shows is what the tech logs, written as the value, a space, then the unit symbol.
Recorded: 41 V
